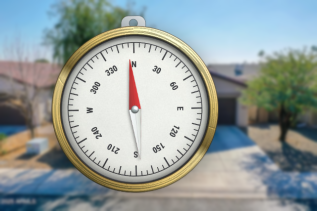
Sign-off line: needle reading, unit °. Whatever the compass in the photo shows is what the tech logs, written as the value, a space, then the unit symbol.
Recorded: 355 °
